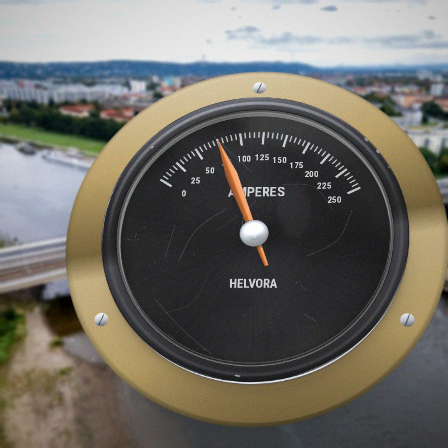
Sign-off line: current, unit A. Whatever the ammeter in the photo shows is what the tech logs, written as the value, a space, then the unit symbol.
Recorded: 75 A
